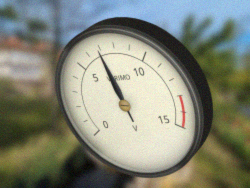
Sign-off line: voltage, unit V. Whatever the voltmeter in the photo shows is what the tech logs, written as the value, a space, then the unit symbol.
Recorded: 7 V
